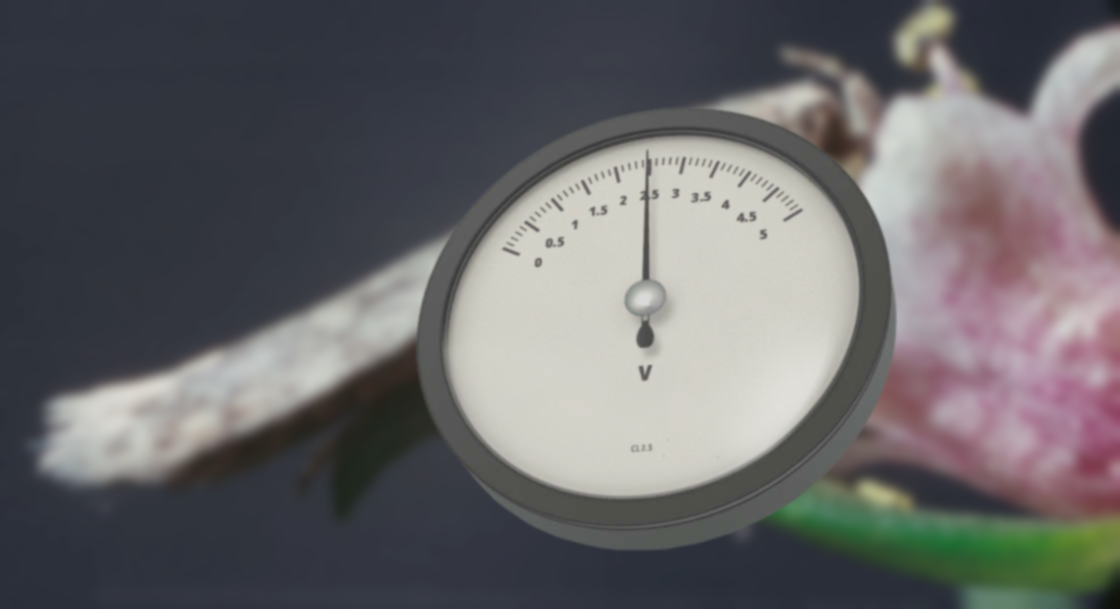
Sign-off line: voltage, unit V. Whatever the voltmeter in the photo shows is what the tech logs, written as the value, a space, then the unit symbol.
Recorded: 2.5 V
